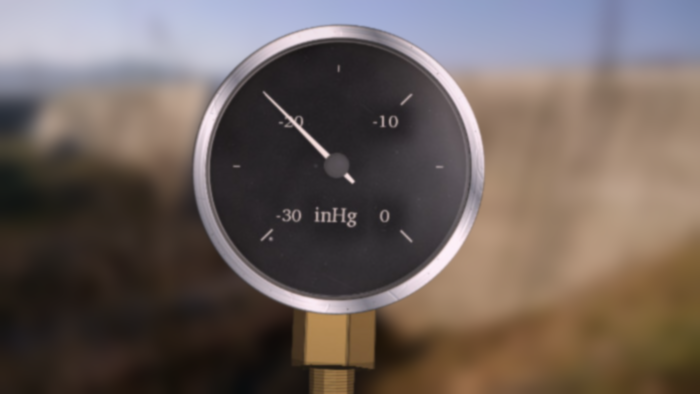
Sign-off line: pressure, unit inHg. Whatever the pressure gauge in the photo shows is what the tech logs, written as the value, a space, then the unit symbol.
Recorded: -20 inHg
